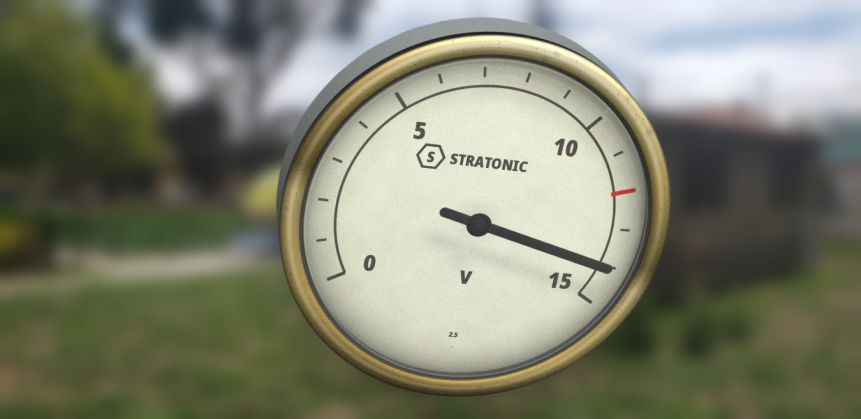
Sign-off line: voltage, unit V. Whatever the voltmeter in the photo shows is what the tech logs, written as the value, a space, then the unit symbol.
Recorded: 14 V
